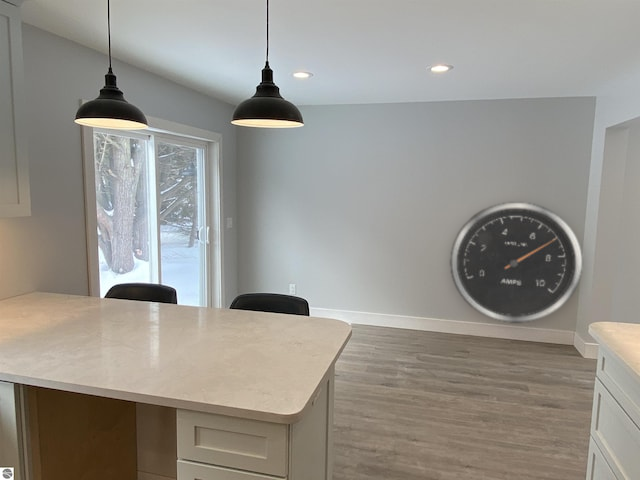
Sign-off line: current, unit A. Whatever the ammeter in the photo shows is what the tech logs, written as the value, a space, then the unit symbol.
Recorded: 7 A
